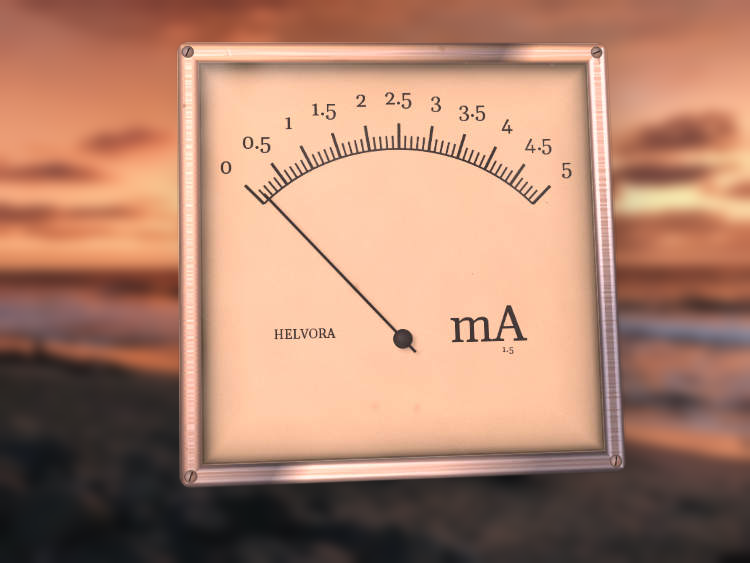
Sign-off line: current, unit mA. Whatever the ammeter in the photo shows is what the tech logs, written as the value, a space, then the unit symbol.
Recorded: 0.1 mA
